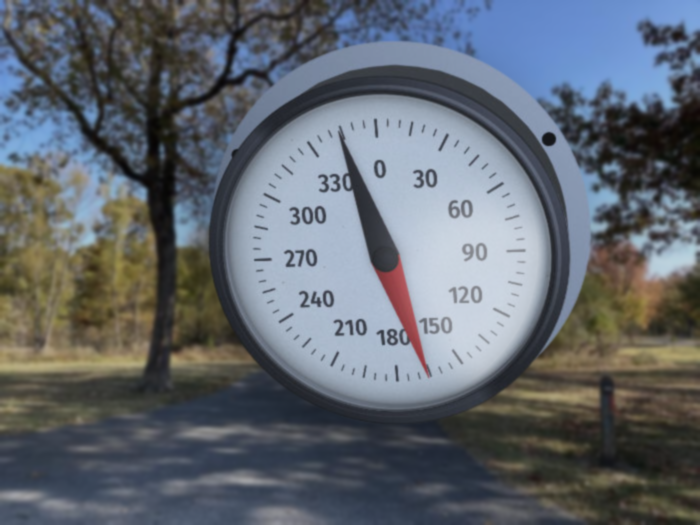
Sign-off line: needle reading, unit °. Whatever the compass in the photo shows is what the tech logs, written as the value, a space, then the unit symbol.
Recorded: 165 °
